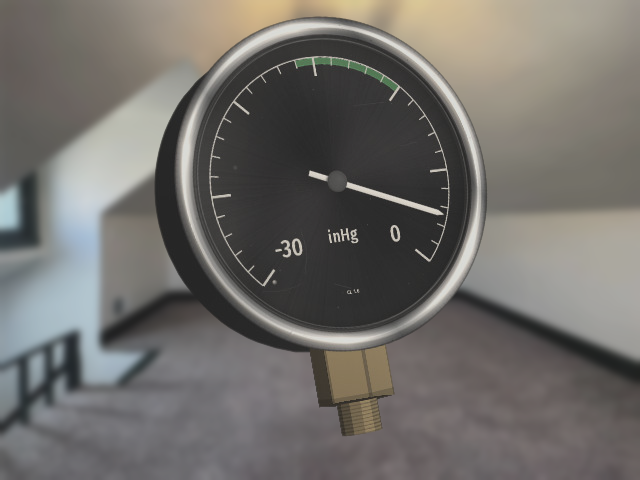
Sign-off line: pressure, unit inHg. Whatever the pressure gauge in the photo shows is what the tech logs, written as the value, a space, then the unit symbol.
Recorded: -2.5 inHg
